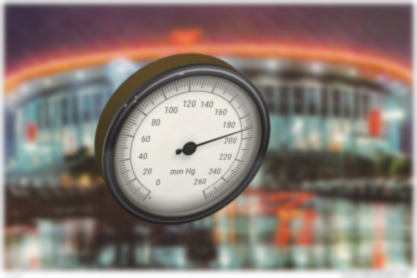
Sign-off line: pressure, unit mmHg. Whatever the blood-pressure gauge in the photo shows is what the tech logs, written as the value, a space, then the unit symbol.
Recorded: 190 mmHg
